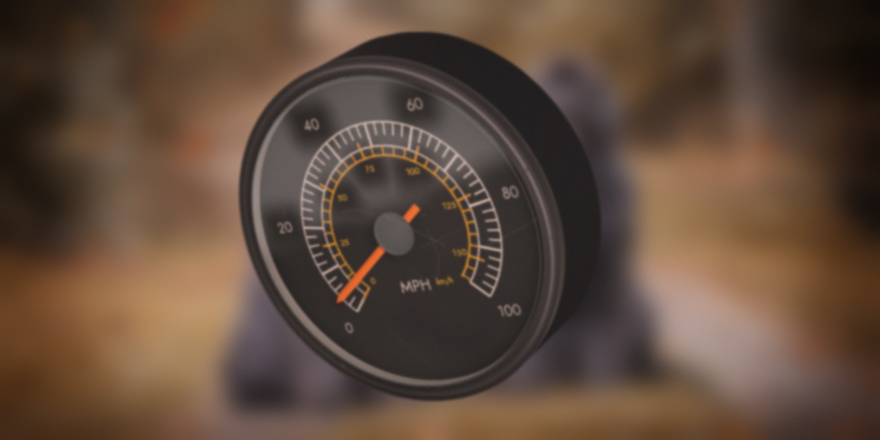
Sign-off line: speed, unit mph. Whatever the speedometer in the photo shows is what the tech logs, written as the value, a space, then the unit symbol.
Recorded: 4 mph
